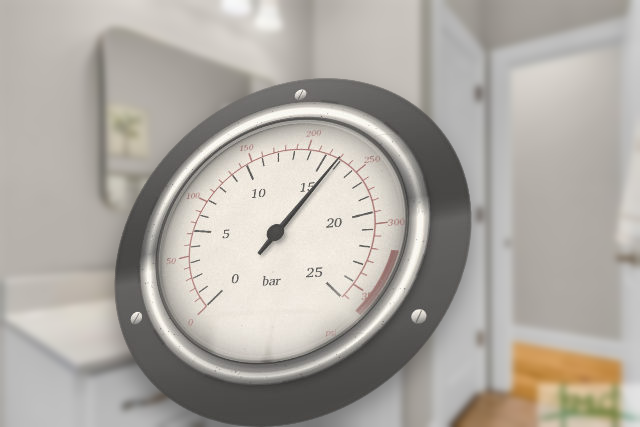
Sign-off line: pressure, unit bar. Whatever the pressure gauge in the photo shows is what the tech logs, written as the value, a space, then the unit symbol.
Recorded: 16 bar
